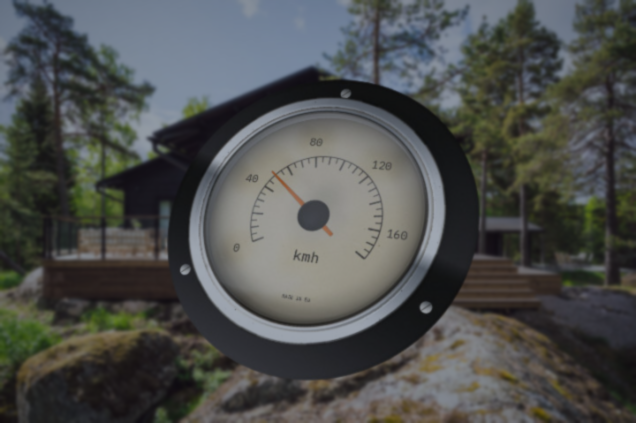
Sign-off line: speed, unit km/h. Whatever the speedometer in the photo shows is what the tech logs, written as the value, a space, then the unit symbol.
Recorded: 50 km/h
